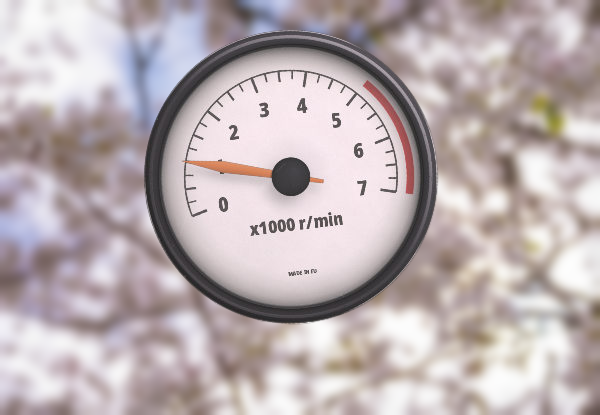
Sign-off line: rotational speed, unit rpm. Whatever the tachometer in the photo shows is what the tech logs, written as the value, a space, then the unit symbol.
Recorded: 1000 rpm
